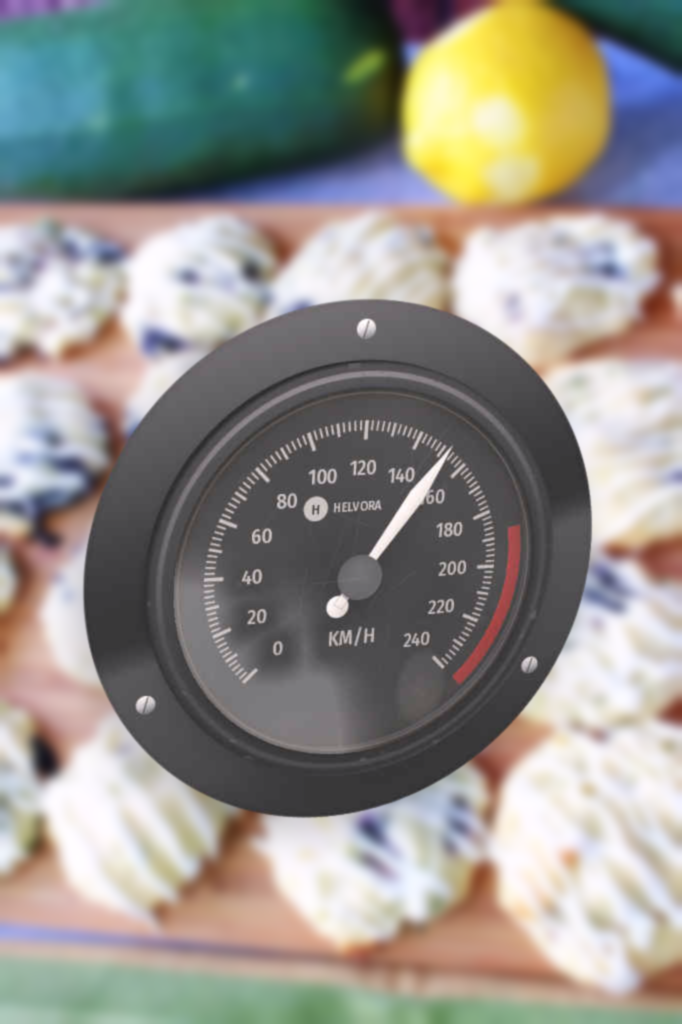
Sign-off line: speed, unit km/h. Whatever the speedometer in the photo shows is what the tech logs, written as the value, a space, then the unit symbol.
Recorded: 150 km/h
